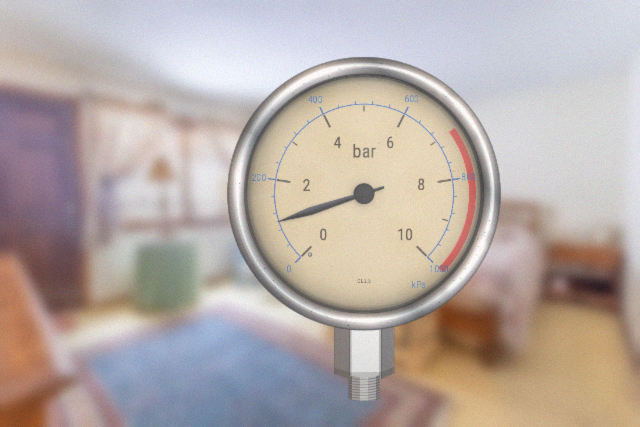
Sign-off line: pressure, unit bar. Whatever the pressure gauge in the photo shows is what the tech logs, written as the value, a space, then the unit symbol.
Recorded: 1 bar
